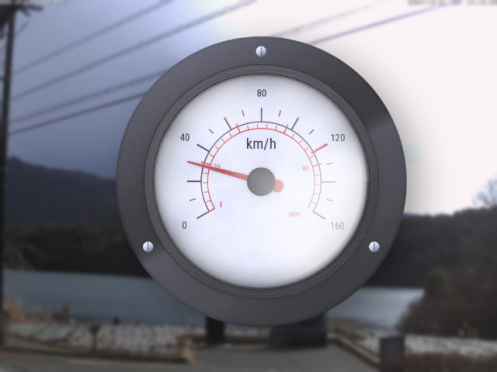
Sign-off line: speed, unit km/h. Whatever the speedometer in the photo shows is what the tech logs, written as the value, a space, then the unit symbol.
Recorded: 30 km/h
